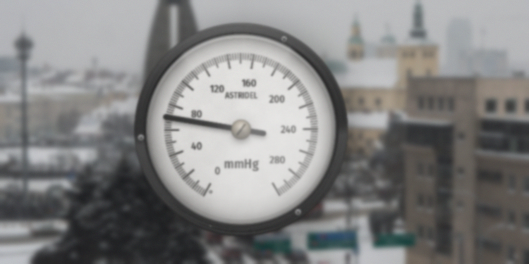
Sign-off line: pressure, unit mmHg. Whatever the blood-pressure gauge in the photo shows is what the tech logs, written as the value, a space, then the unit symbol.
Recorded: 70 mmHg
